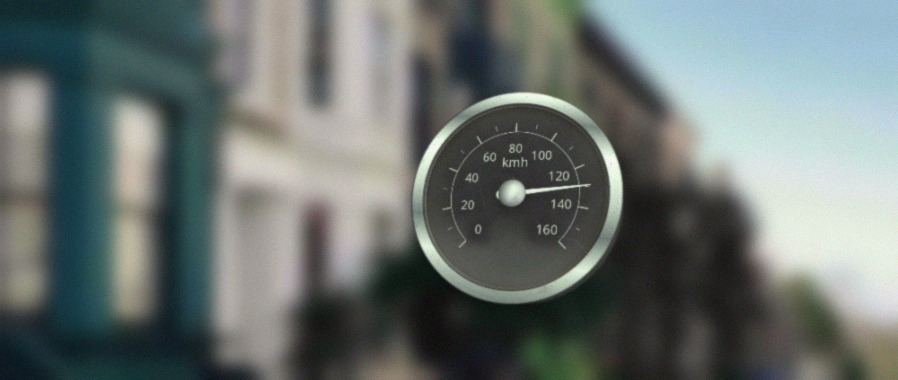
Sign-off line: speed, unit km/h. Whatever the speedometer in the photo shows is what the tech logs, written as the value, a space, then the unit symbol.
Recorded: 130 km/h
